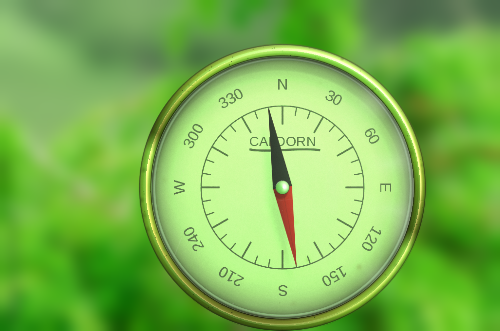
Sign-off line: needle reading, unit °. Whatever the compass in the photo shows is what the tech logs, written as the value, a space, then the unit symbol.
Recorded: 170 °
